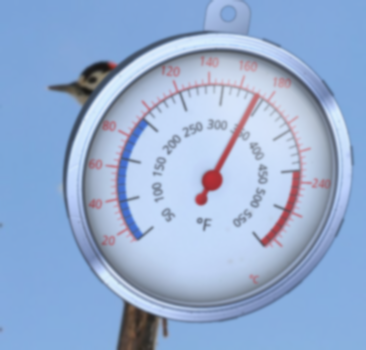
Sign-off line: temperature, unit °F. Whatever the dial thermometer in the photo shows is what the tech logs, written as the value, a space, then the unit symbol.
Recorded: 340 °F
